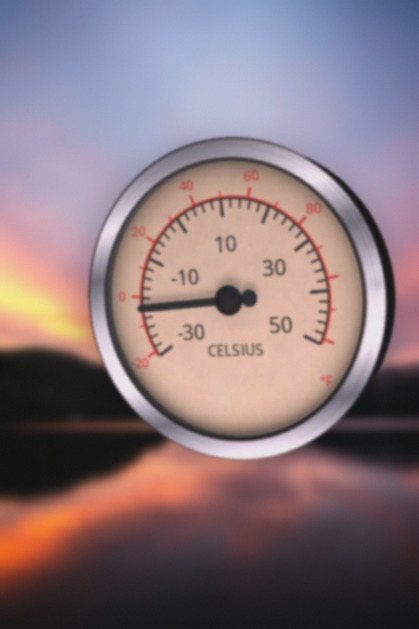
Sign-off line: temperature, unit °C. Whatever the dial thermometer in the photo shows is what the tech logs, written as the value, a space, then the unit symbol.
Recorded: -20 °C
